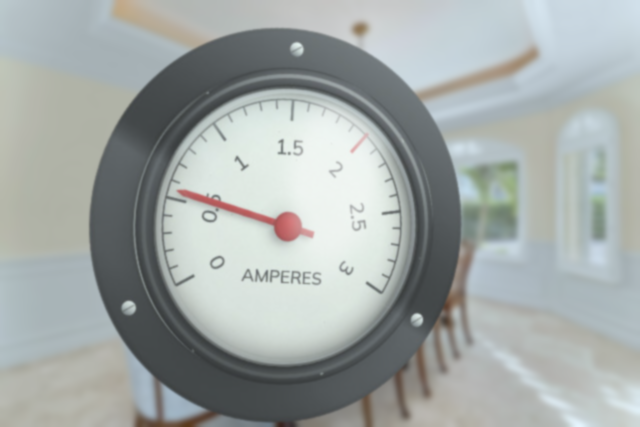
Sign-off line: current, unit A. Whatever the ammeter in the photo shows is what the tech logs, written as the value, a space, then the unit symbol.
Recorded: 0.55 A
